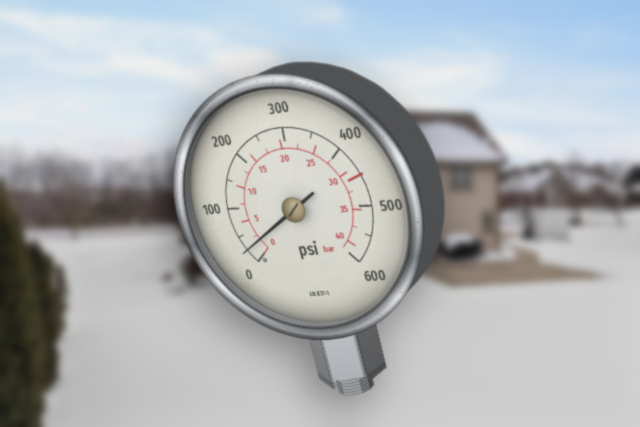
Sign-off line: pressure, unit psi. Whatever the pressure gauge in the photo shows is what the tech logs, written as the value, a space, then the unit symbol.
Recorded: 25 psi
